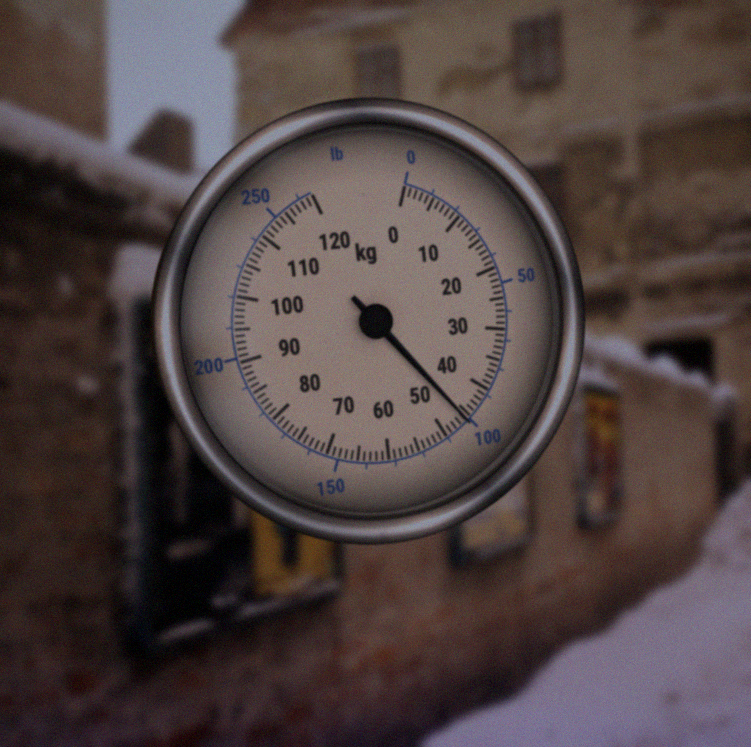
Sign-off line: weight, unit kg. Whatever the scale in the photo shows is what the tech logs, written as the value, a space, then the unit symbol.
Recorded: 46 kg
